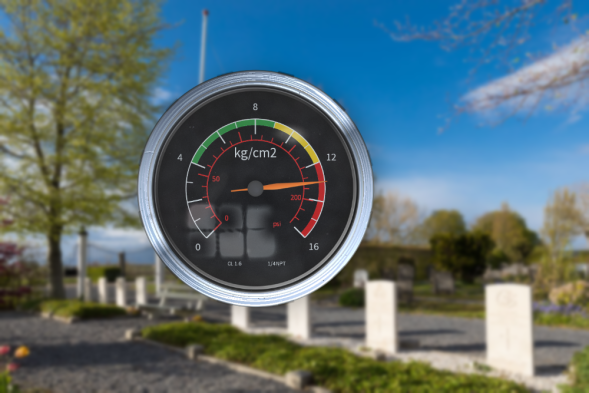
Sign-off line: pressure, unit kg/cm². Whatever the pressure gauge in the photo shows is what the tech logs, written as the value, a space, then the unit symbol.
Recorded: 13 kg/cm²
